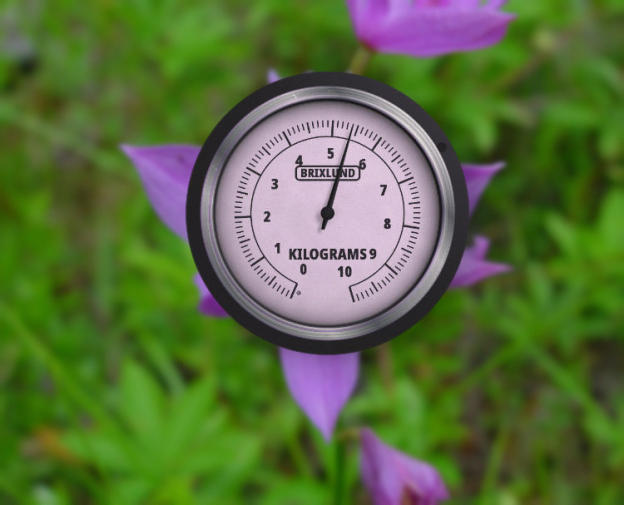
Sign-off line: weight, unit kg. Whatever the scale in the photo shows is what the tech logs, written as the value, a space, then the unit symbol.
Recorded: 5.4 kg
